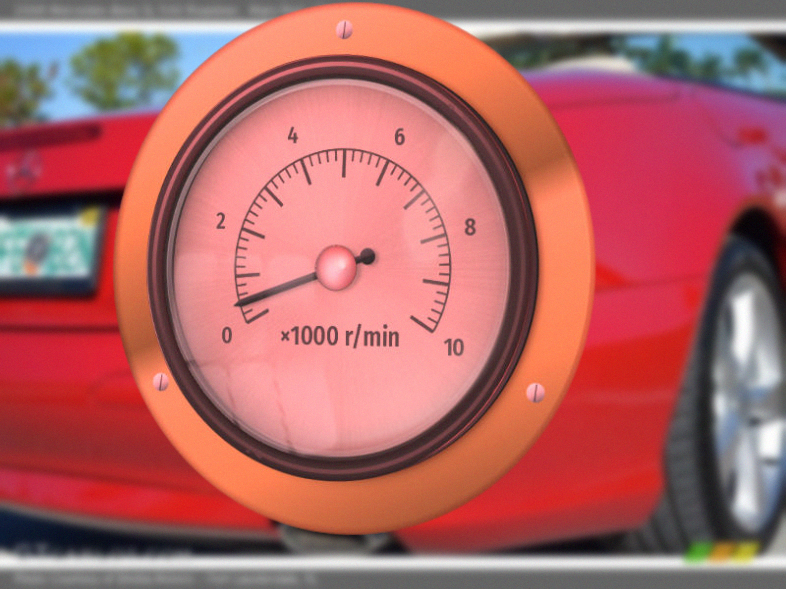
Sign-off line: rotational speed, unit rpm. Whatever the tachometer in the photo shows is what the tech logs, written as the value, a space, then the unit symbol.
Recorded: 400 rpm
